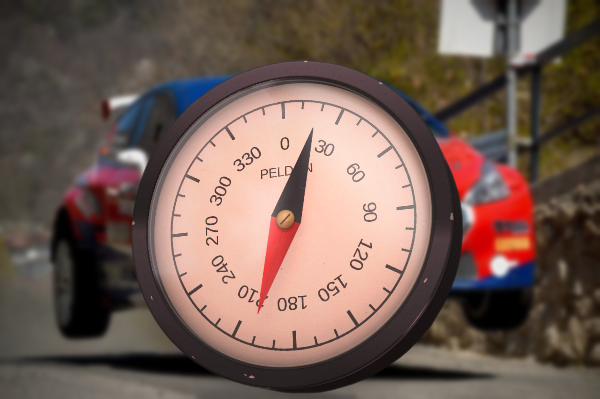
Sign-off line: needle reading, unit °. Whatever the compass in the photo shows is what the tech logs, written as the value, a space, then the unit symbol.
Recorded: 200 °
